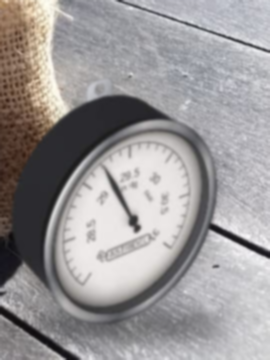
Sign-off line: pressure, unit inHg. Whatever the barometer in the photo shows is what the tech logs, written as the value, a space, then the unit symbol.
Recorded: 29.2 inHg
